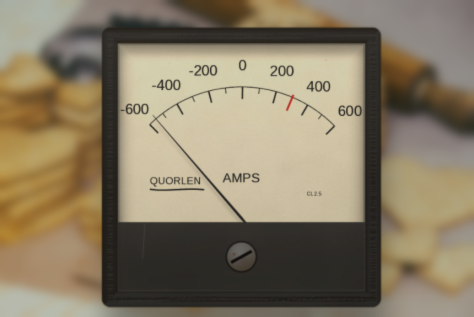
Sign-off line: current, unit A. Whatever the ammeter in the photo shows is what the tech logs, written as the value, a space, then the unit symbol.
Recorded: -550 A
